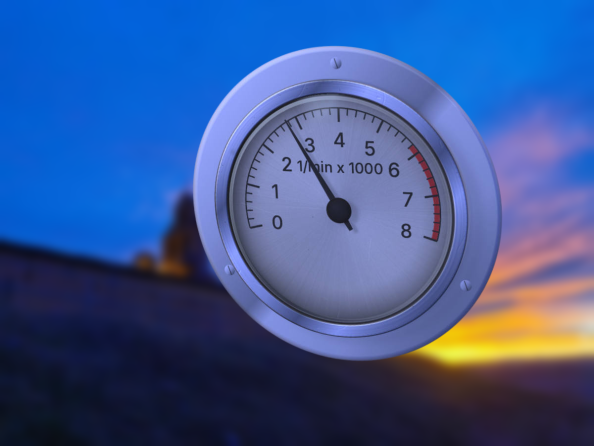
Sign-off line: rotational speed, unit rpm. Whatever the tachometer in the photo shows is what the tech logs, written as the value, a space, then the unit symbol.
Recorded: 2800 rpm
